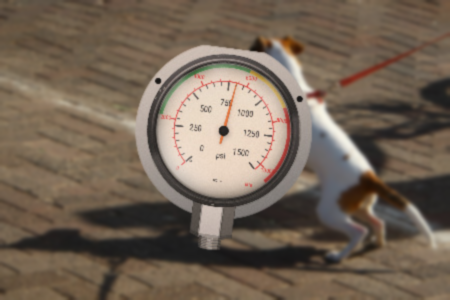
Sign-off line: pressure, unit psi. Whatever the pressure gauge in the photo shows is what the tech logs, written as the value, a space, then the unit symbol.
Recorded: 800 psi
